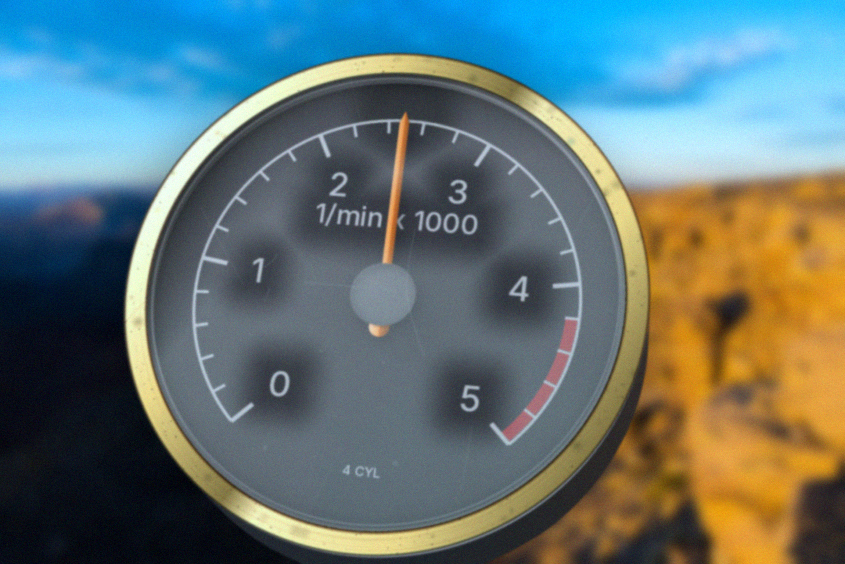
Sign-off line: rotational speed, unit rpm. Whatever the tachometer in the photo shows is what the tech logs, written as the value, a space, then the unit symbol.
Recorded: 2500 rpm
